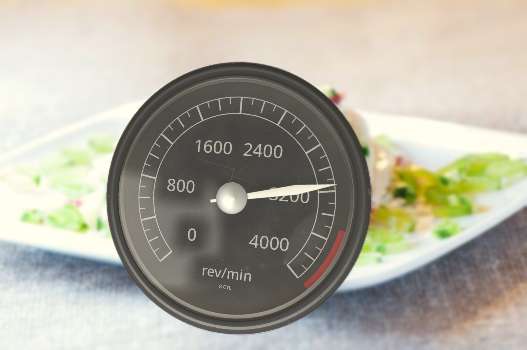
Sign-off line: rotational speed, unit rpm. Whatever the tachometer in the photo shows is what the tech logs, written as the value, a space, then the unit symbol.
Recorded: 3150 rpm
